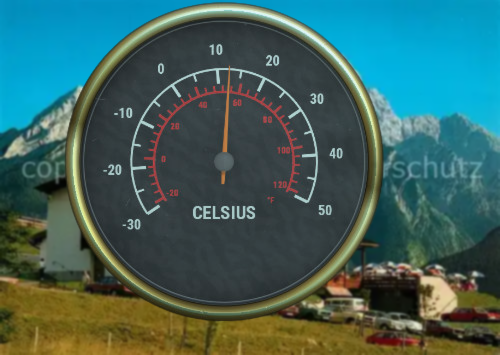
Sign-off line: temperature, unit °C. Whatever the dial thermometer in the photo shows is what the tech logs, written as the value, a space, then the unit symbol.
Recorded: 12.5 °C
